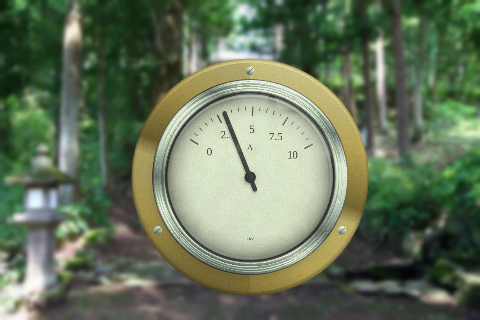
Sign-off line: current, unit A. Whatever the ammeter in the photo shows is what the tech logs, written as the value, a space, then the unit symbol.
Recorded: 3 A
